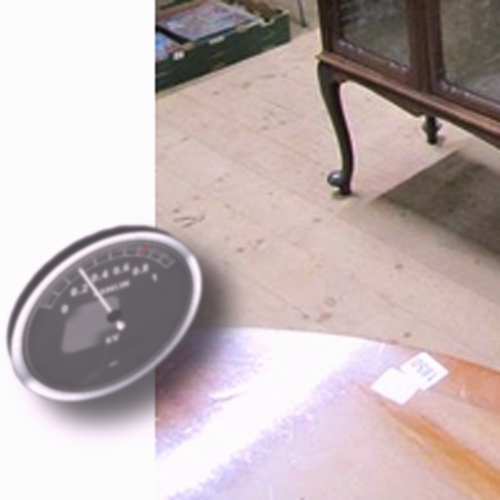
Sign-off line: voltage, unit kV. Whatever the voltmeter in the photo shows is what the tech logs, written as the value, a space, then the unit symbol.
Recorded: 0.3 kV
